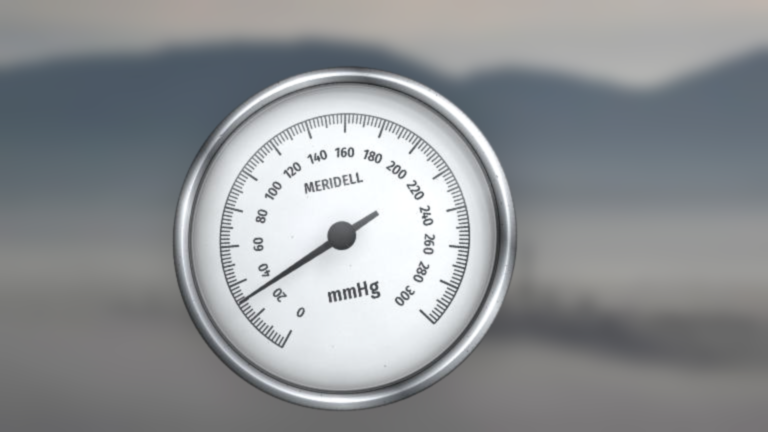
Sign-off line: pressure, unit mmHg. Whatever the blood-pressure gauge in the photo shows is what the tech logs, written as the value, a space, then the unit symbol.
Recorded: 30 mmHg
